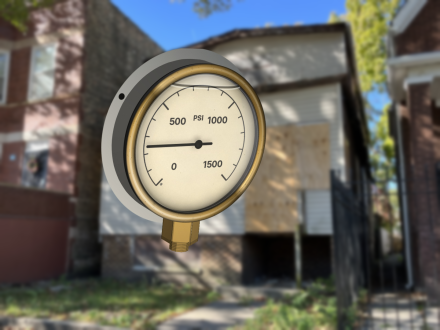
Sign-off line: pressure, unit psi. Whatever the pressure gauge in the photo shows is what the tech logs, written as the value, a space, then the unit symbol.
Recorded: 250 psi
